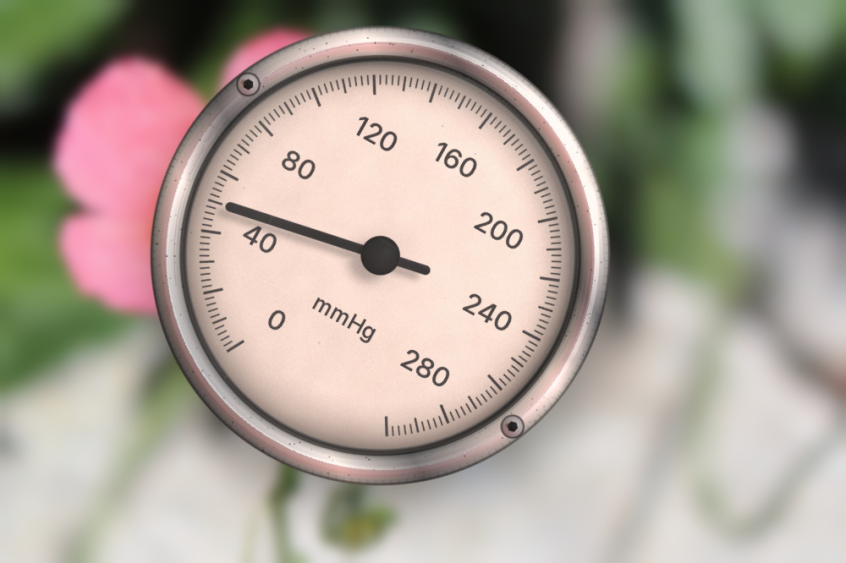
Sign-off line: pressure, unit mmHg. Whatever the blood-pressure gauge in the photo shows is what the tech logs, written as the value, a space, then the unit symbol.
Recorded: 50 mmHg
